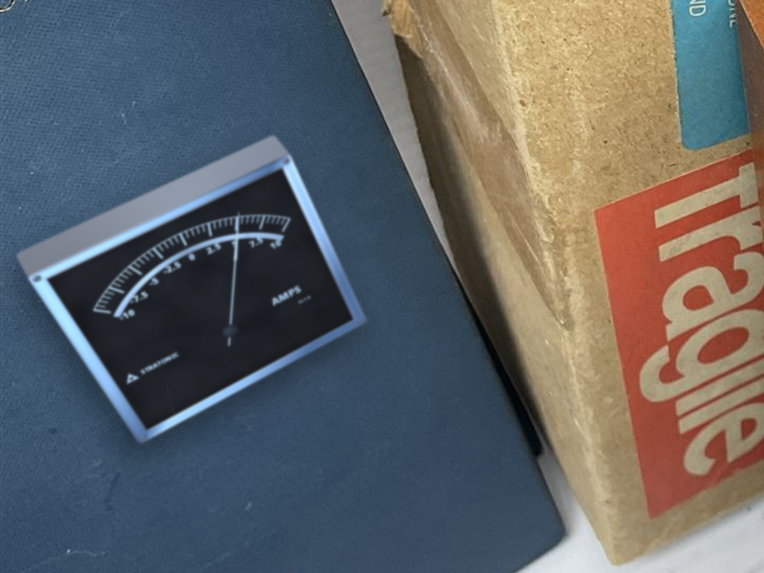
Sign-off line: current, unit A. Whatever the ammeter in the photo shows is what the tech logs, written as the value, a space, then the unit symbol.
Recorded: 5 A
